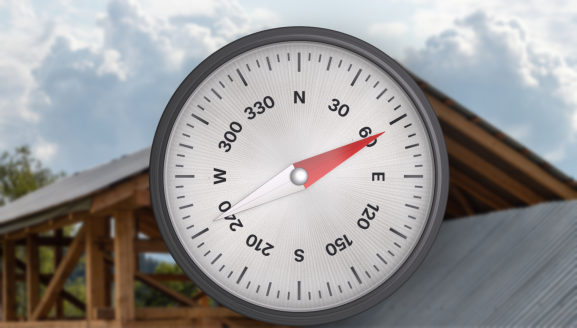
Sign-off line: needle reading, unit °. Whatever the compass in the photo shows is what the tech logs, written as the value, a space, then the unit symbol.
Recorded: 62.5 °
